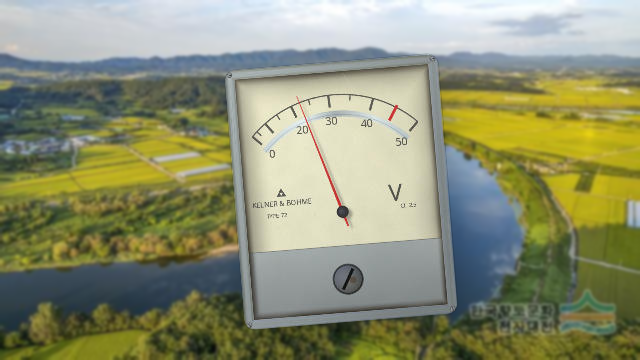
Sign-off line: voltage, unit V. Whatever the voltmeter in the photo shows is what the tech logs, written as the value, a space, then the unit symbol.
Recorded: 22.5 V
